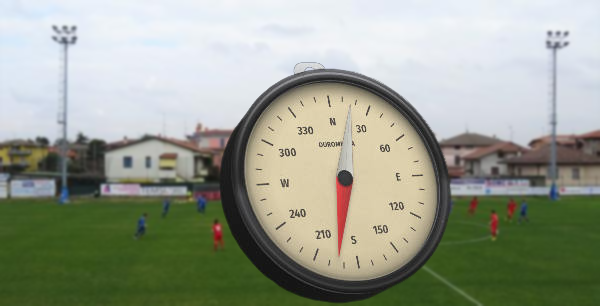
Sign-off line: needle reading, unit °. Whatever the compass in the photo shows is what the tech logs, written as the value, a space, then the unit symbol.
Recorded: 195 °
